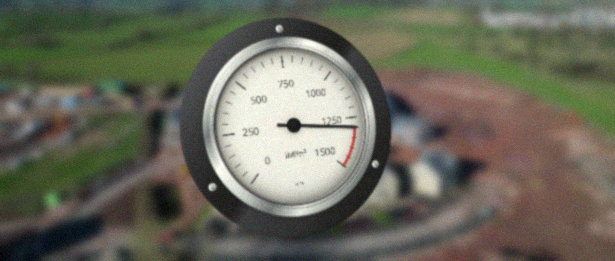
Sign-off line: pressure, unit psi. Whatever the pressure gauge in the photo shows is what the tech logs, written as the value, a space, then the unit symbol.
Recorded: 1300 psi
